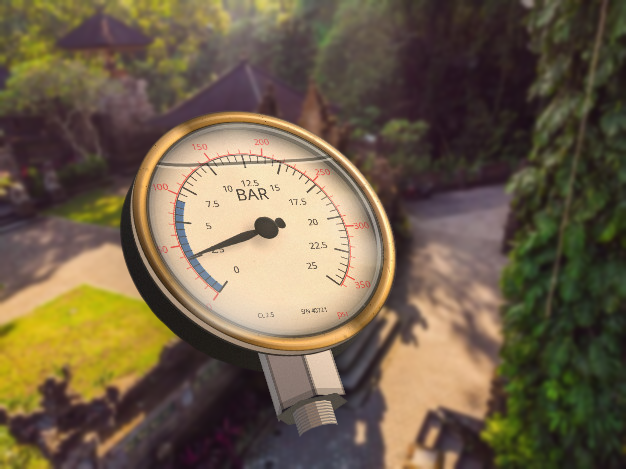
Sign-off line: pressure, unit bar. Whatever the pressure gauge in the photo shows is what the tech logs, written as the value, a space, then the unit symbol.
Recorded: 2.5 bar
